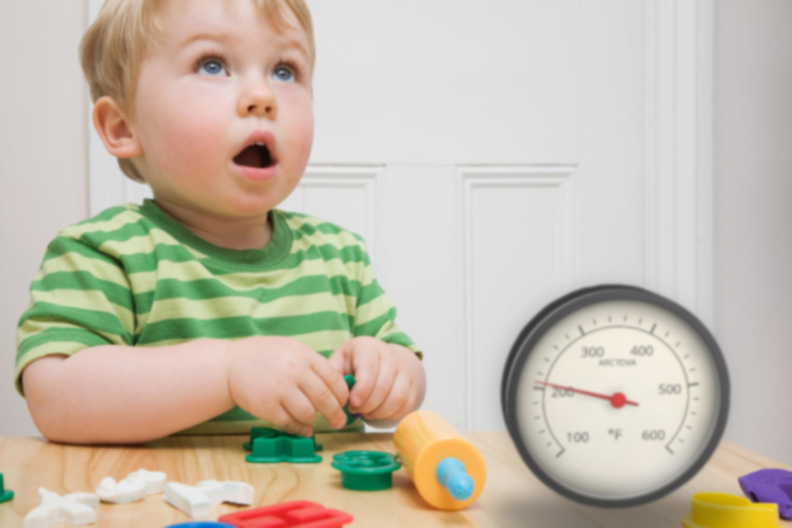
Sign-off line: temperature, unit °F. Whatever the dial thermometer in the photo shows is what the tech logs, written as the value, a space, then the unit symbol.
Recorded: 210 °F
